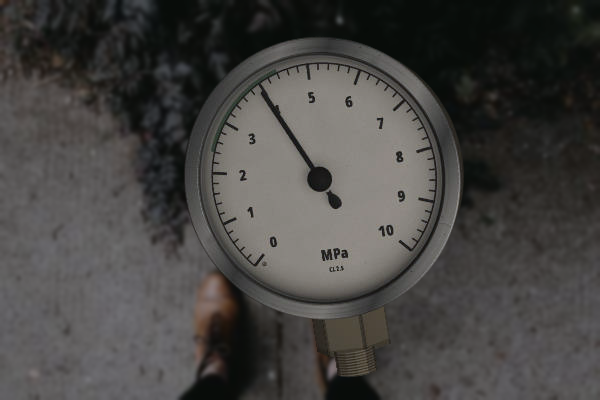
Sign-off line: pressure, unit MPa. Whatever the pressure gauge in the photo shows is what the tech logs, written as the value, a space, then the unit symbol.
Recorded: 4 MPa
